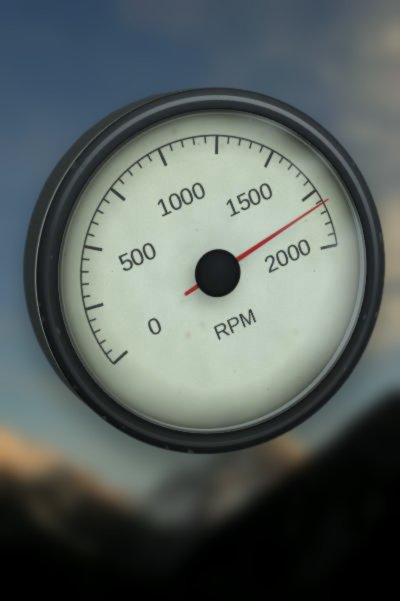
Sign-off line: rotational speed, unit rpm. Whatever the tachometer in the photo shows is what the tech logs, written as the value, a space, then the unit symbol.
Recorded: 1800 rpm
